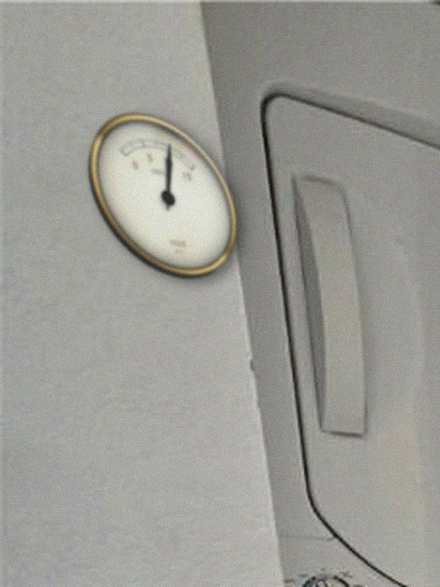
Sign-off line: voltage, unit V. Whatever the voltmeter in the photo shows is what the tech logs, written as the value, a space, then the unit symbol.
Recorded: 10 V
